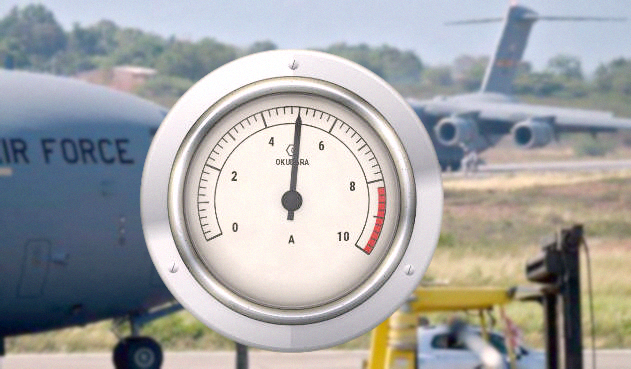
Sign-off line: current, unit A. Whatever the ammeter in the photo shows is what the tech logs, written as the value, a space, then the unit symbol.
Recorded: 5 A
